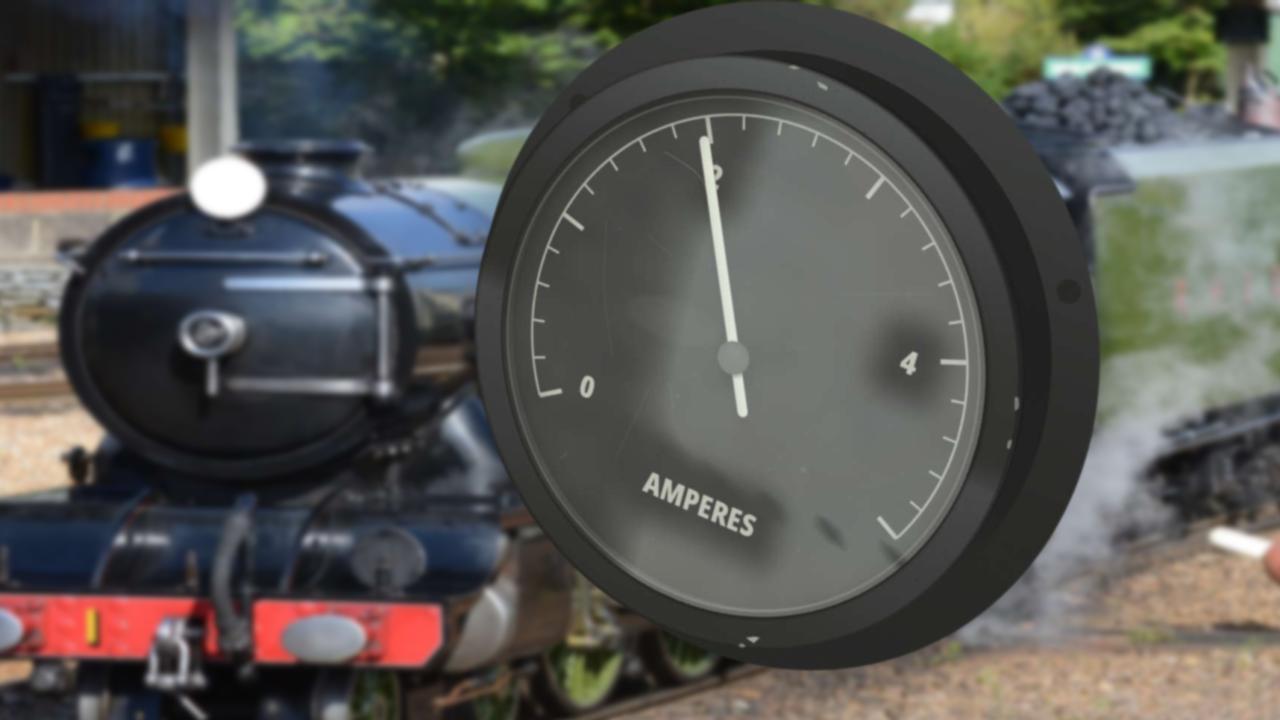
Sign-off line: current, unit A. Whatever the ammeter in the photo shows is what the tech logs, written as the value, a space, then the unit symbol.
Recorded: 2 A
